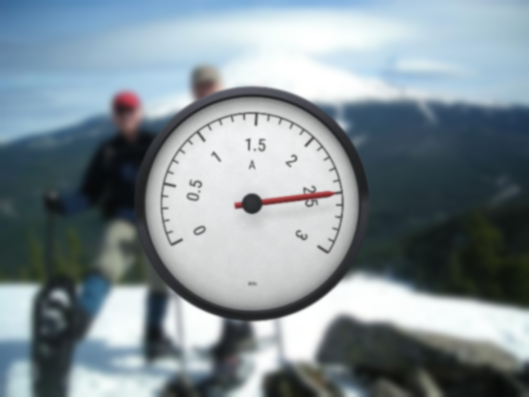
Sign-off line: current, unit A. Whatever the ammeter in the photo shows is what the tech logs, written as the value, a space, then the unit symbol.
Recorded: 2.5 A
